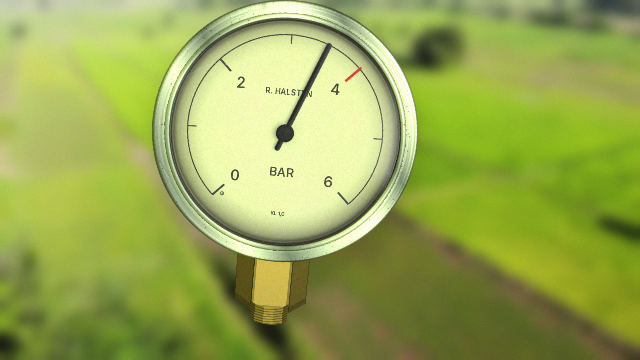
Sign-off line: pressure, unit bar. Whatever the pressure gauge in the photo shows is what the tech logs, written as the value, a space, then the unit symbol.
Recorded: 3.5 bar
